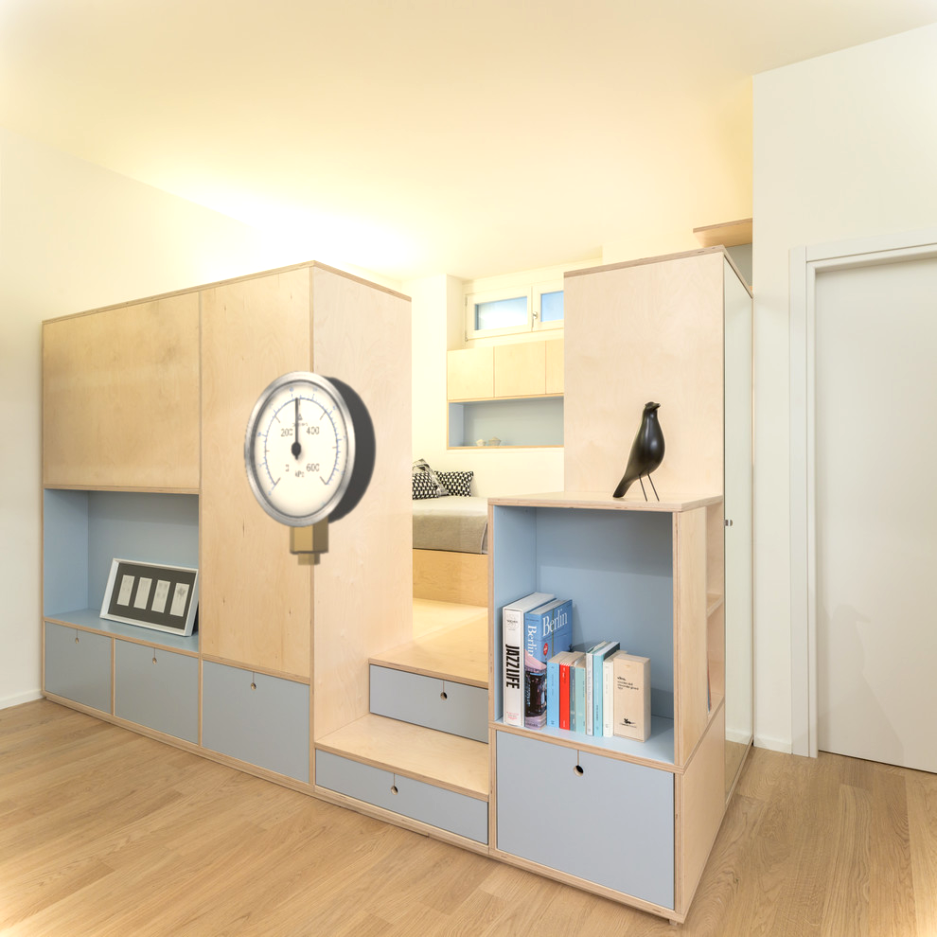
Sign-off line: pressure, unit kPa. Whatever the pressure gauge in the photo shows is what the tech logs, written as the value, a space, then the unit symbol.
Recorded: 300 kPa
